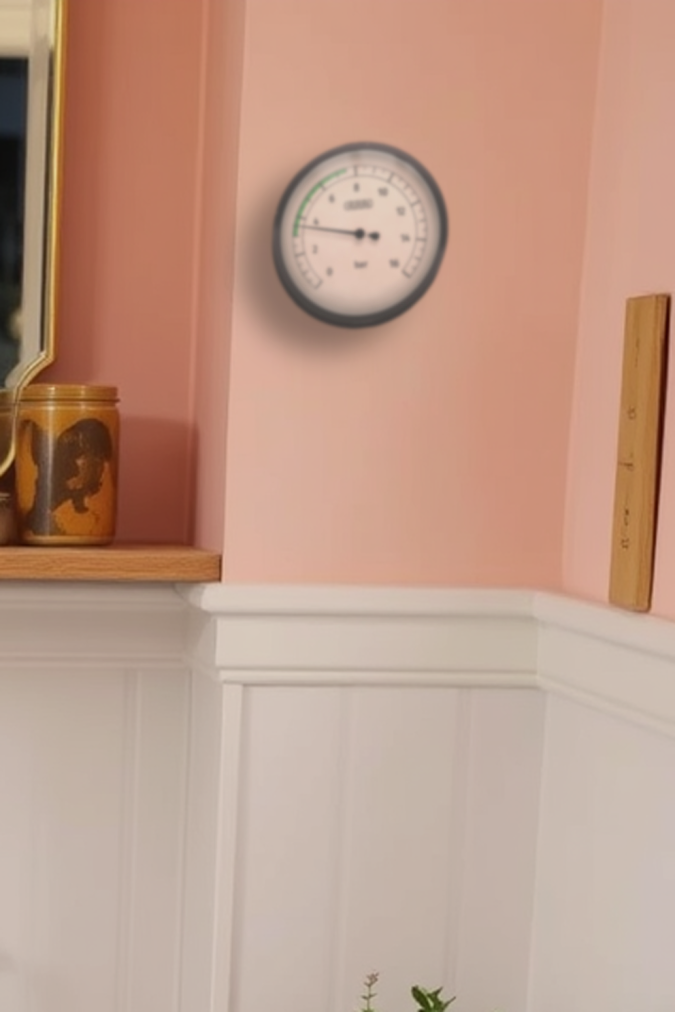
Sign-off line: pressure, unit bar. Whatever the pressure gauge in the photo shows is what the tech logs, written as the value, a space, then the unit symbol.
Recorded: 3.5 bar
